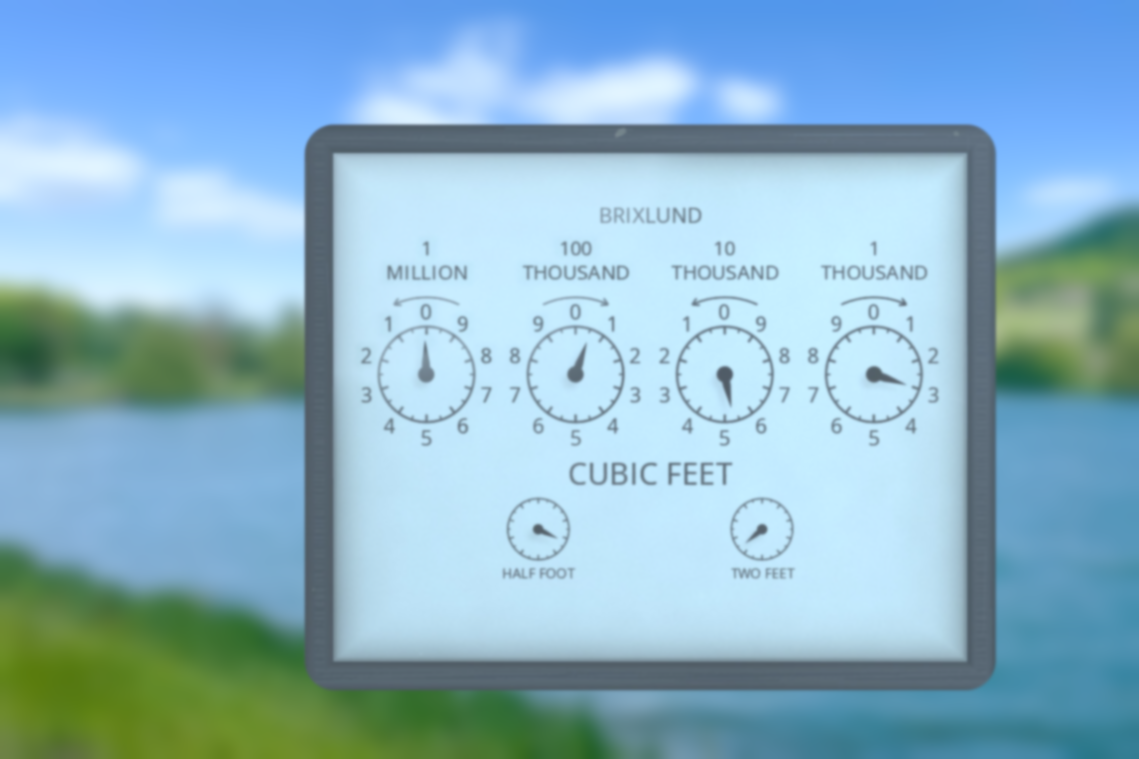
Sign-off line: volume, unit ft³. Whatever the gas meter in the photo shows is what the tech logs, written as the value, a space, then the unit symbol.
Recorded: 5300 ft³
